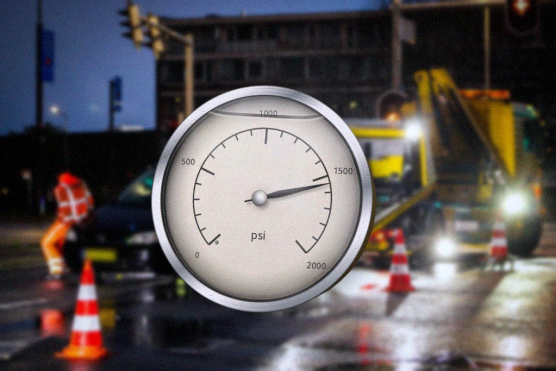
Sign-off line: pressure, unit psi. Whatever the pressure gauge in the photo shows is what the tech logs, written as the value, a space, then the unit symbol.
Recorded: 1550 psi
